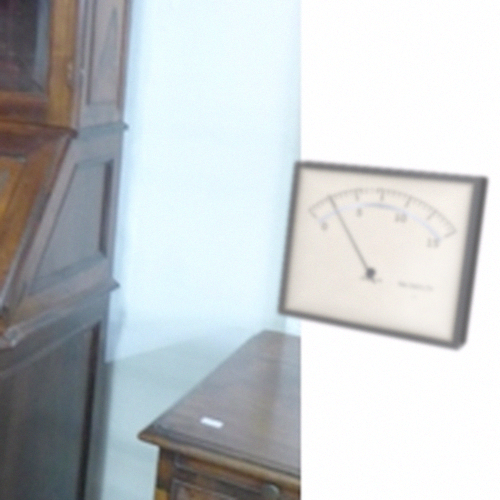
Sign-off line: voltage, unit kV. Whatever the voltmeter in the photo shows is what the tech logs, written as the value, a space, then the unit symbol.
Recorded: 2.5 kV
